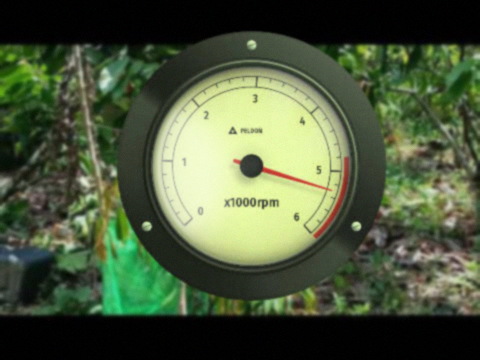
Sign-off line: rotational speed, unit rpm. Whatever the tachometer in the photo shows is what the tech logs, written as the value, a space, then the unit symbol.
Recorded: 5300 rpm
